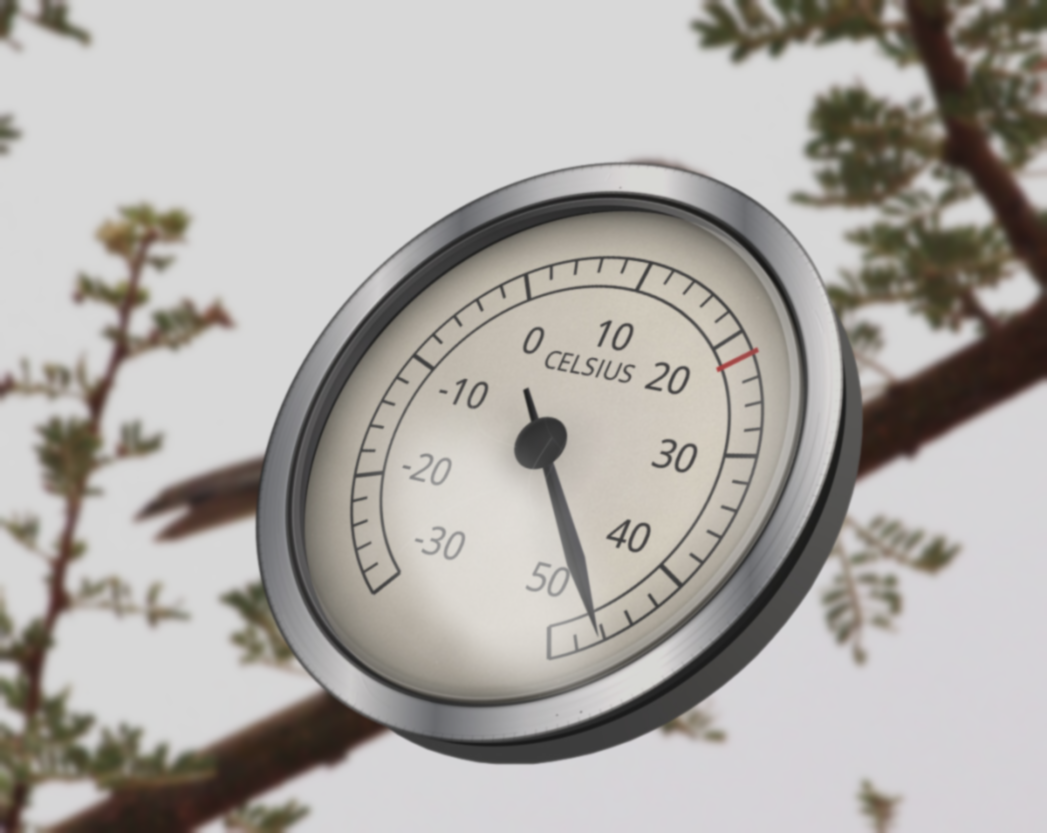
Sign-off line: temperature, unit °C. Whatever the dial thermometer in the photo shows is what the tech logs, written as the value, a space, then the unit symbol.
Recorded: 46 °C
